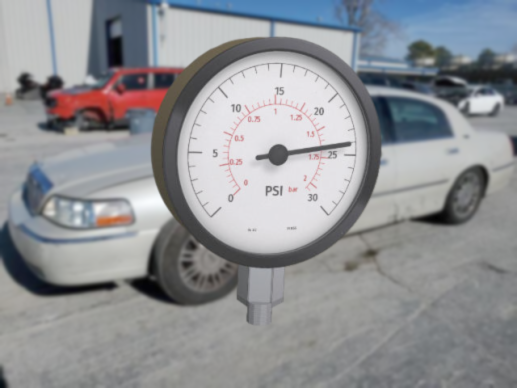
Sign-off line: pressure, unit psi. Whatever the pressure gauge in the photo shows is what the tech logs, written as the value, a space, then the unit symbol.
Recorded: 24 psi
